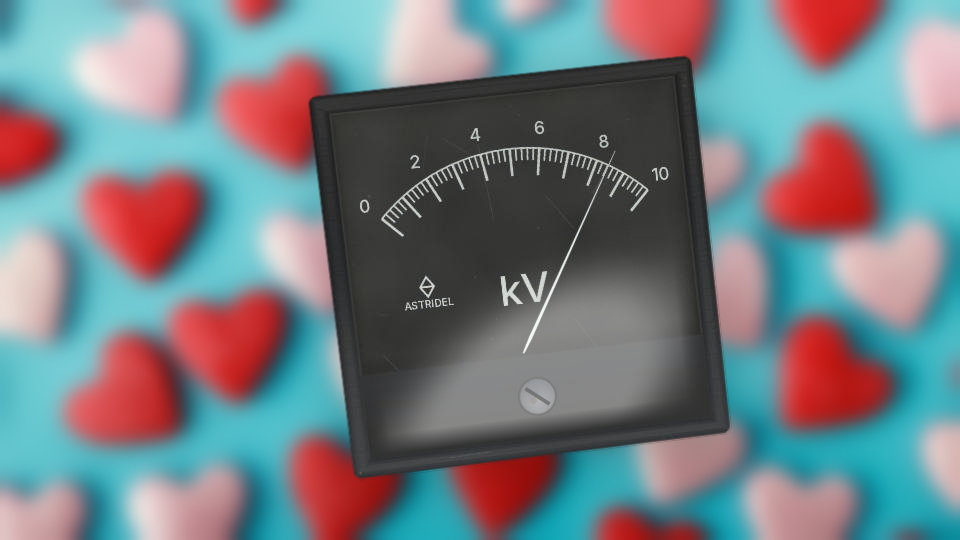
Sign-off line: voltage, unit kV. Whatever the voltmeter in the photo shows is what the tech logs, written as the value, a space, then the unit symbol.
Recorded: 8.4 kV
